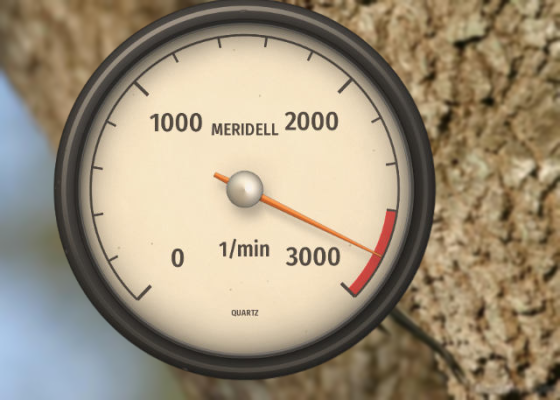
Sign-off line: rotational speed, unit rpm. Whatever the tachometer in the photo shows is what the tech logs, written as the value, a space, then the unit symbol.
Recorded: 2800 rpm
